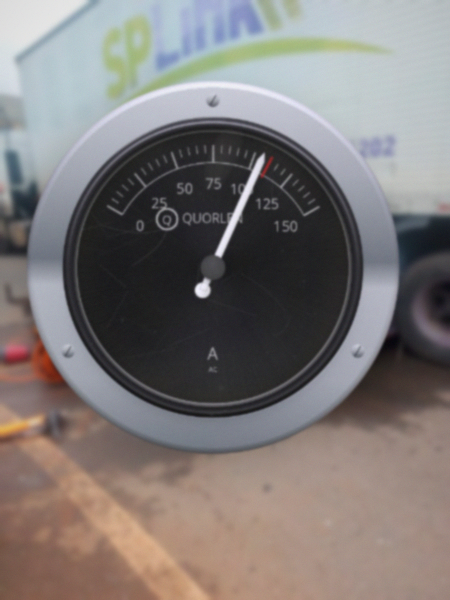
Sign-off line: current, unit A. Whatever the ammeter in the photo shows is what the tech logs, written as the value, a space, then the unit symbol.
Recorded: 105 A
